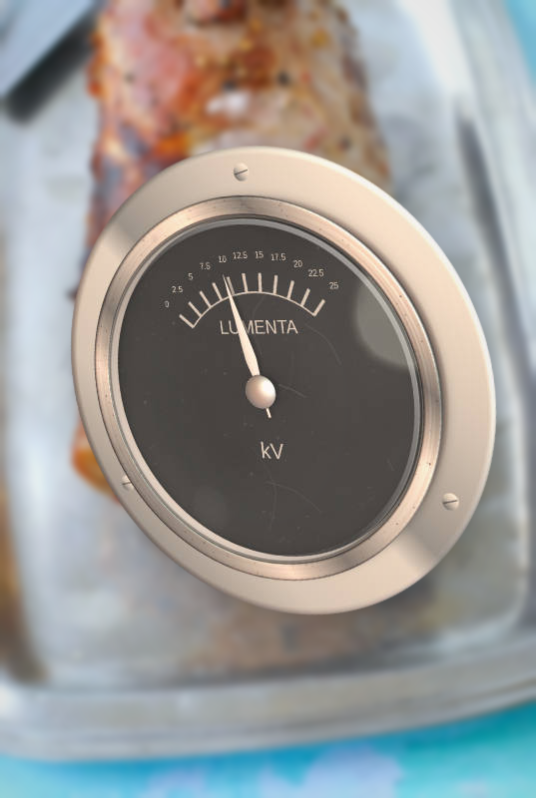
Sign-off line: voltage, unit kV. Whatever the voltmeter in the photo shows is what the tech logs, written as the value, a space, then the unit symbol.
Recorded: 10 kV
